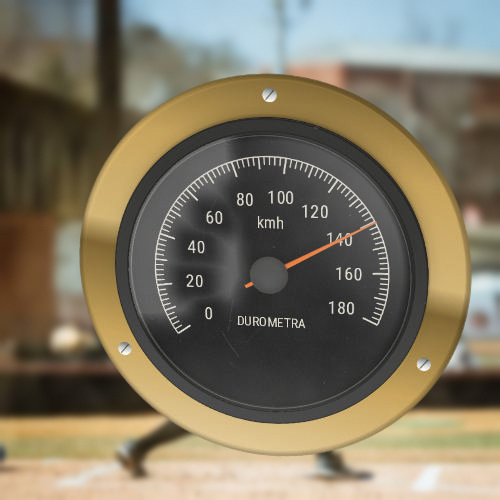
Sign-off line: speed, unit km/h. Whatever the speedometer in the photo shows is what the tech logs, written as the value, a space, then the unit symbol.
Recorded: 140 km/h
